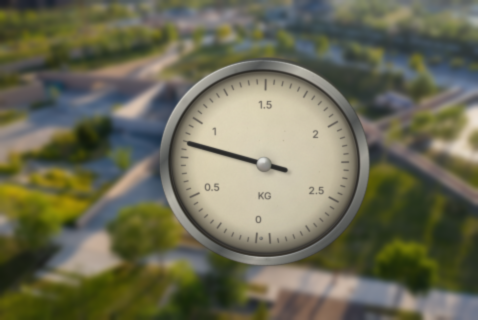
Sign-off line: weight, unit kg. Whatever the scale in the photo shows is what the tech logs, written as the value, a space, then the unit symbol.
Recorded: 0.85 kg
